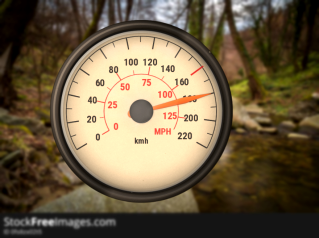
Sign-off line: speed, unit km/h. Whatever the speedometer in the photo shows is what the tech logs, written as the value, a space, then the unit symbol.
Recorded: 180 km/h
